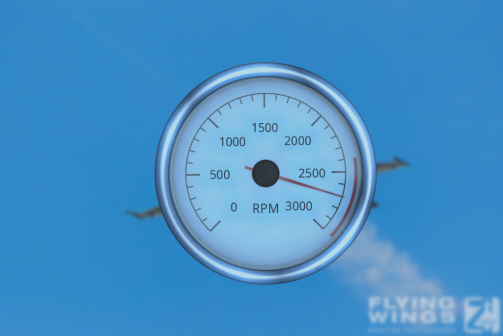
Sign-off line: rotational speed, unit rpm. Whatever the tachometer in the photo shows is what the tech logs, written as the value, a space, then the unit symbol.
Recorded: 2700 rpm
